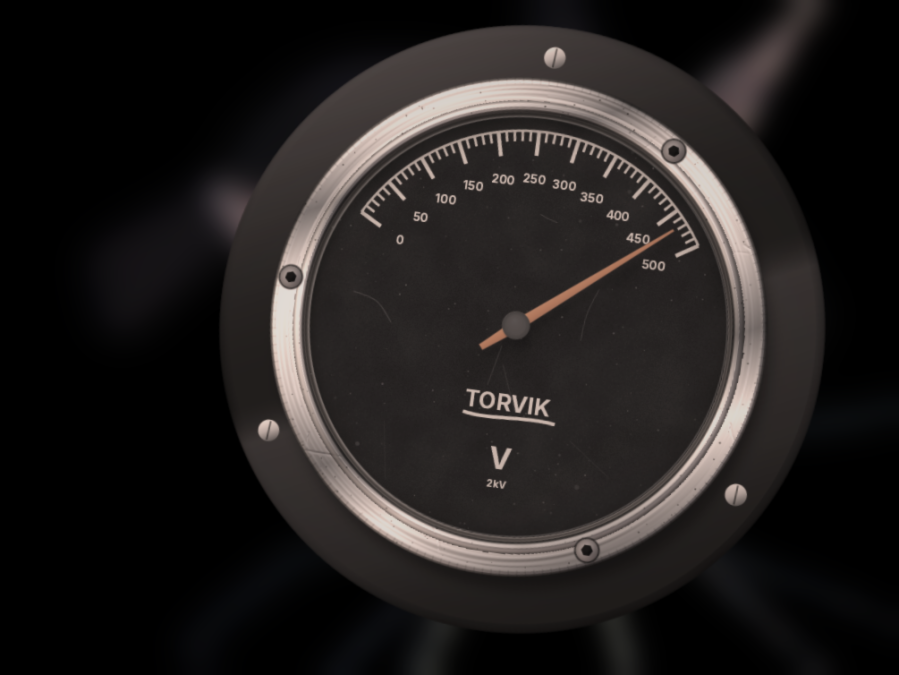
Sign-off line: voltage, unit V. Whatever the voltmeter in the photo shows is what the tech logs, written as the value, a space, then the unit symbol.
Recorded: 470 V
